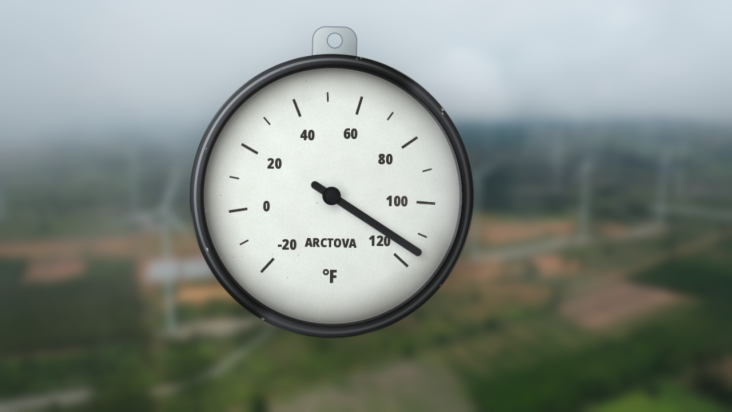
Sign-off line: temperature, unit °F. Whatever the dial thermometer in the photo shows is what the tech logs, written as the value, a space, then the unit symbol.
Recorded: 115 °F
